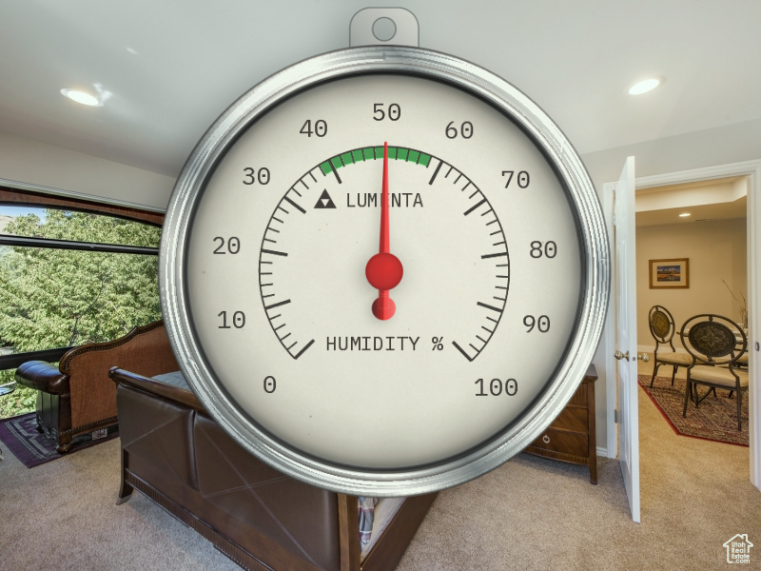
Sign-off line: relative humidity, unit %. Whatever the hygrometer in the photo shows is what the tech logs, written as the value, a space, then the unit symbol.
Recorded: 50 %
